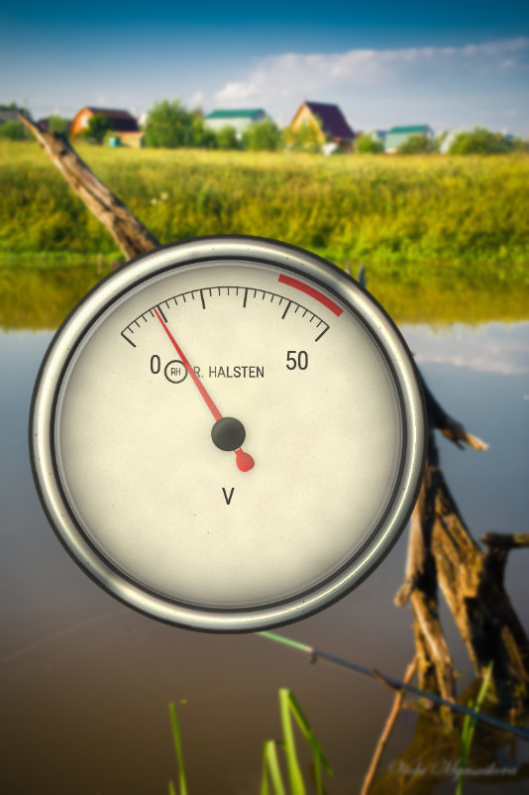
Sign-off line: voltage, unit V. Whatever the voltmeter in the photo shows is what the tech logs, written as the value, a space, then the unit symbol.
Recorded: 9 V
